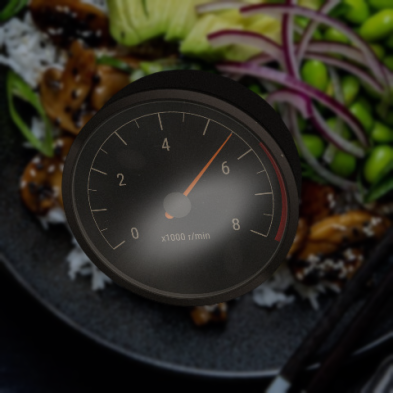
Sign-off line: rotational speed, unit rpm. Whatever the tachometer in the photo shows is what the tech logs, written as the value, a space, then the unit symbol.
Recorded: 5500 rpm
